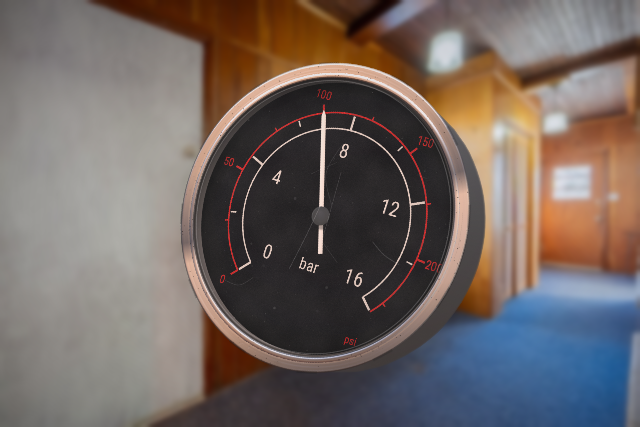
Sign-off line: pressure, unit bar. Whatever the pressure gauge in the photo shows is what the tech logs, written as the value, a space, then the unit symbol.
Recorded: 7 bar
